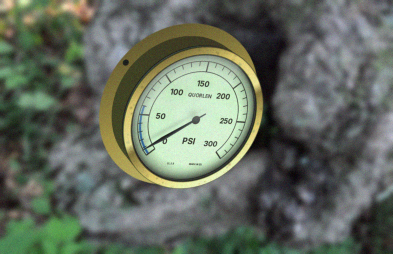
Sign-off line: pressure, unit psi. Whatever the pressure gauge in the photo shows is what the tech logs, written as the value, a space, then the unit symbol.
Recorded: 10 psi
